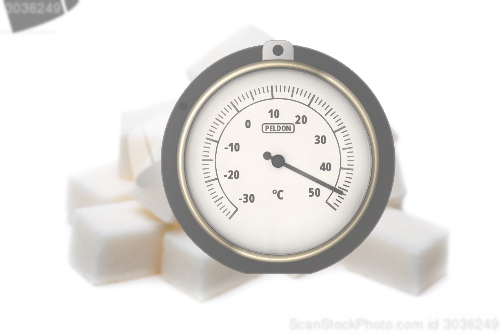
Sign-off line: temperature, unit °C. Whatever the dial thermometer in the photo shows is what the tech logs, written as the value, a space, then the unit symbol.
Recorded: 46 °C
